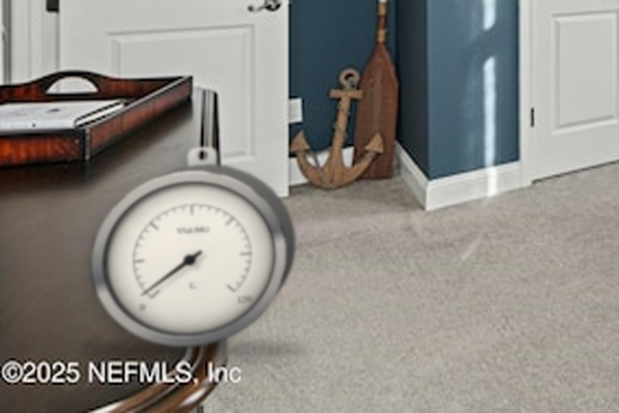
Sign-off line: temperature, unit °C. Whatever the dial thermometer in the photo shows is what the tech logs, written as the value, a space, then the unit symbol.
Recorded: 4 °C
